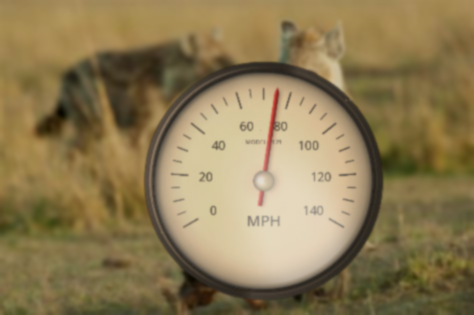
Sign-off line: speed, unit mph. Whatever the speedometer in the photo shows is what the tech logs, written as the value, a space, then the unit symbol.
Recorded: 75 mph
